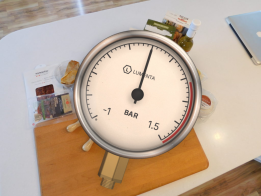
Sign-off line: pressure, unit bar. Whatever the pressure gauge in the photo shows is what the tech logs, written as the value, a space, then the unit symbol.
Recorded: 0.25 bar
